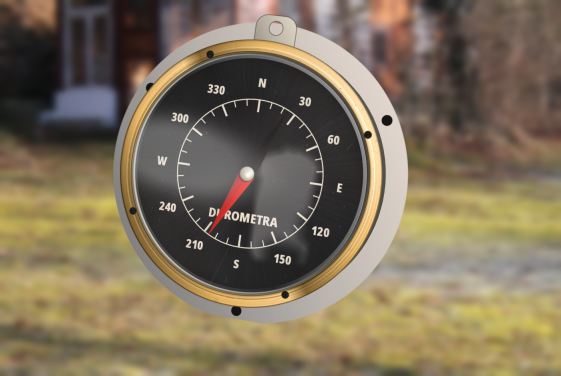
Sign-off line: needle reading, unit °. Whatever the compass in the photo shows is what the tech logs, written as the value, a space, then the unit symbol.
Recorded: 205 °
